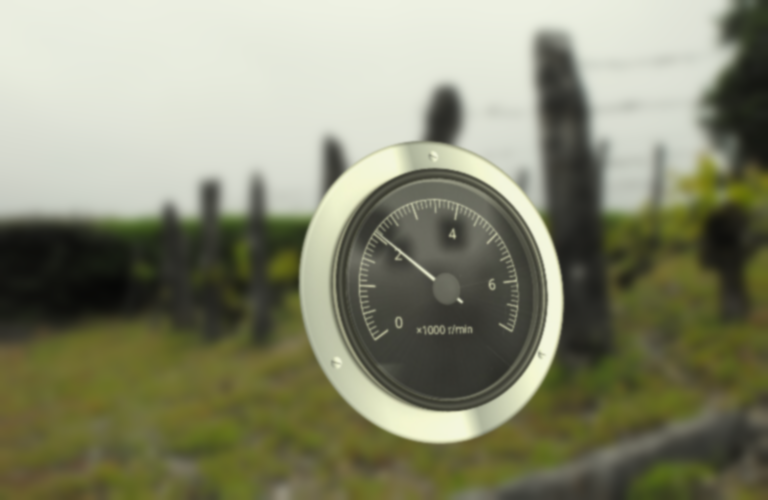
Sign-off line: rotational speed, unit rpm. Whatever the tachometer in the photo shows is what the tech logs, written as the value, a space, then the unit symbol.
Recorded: 2000 rpm
